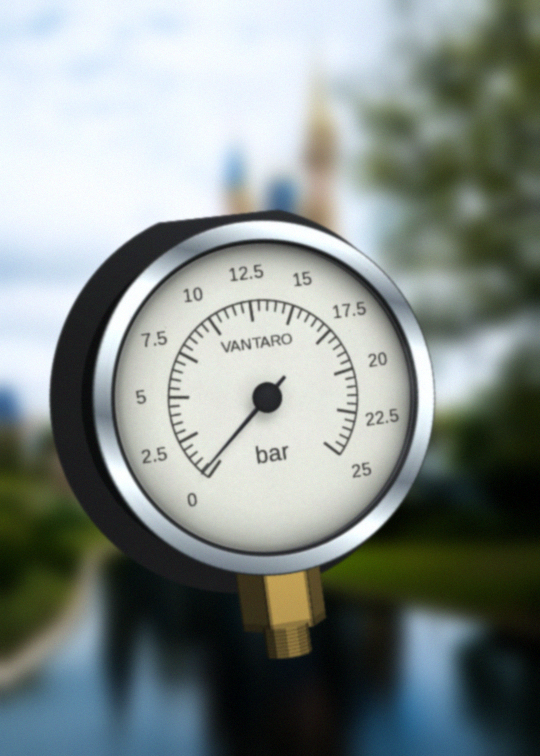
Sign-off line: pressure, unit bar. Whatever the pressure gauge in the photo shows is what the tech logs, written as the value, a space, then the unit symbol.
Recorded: 0.5 bar
